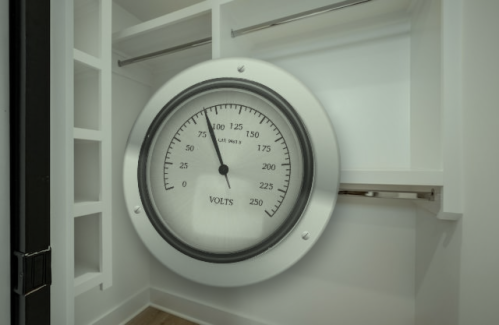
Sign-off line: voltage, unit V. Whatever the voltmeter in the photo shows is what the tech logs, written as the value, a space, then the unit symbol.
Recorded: 90 V
